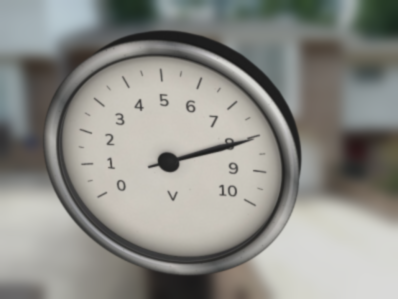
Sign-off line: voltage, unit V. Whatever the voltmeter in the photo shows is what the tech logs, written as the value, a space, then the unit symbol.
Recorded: 8 V
